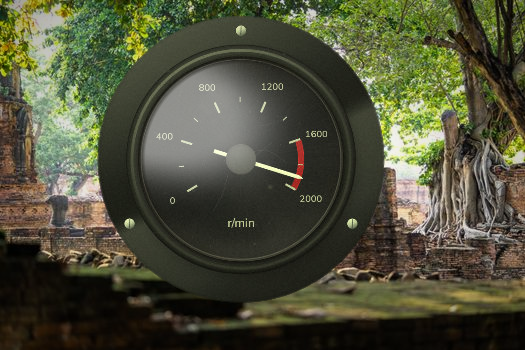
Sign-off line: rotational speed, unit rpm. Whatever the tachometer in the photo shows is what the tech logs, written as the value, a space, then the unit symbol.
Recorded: 1900 rpm
